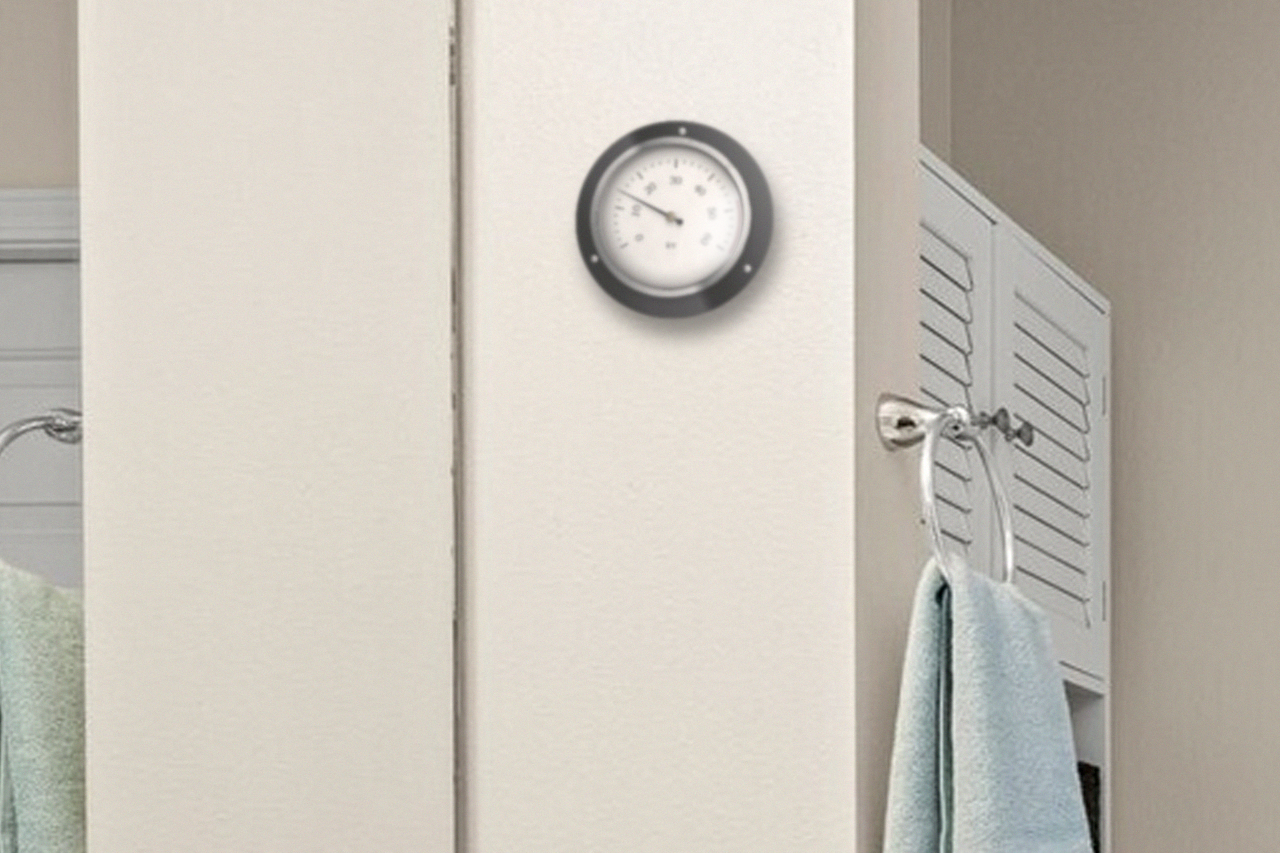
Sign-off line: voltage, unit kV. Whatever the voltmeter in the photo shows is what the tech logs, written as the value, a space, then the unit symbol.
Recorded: 14 kV
